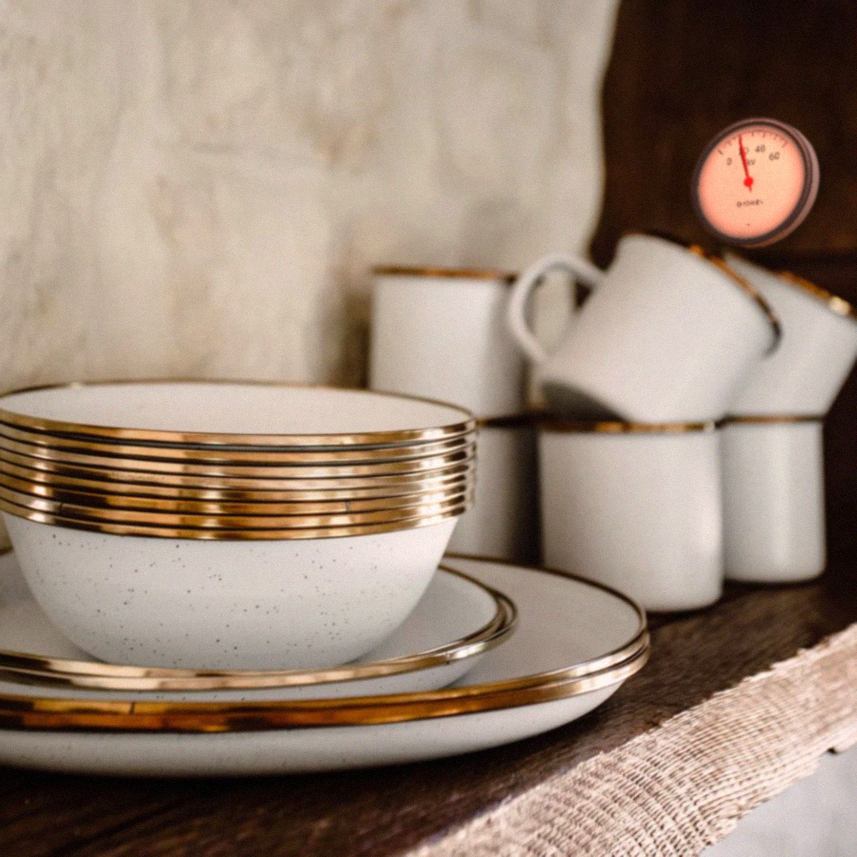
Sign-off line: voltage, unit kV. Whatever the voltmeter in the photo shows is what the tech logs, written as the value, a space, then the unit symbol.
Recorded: 20 kV
